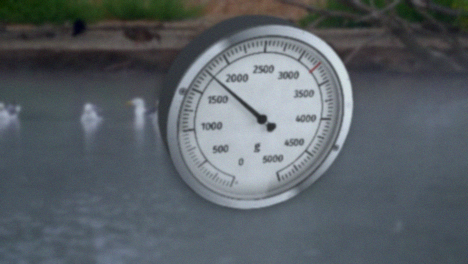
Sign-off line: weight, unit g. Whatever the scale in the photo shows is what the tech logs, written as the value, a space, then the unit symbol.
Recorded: 1750 g
